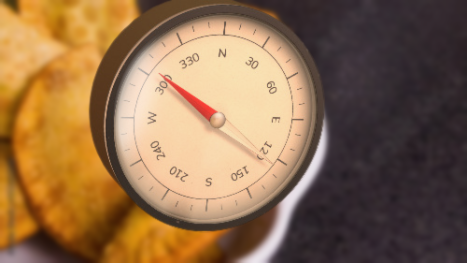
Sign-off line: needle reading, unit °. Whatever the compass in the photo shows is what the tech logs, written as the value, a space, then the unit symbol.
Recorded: 305 °
